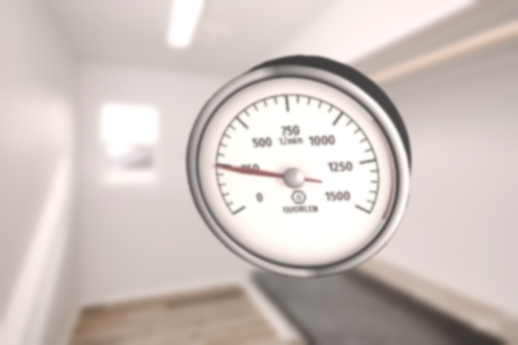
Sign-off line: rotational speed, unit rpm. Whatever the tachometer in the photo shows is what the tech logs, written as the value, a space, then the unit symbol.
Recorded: 250 rpm
